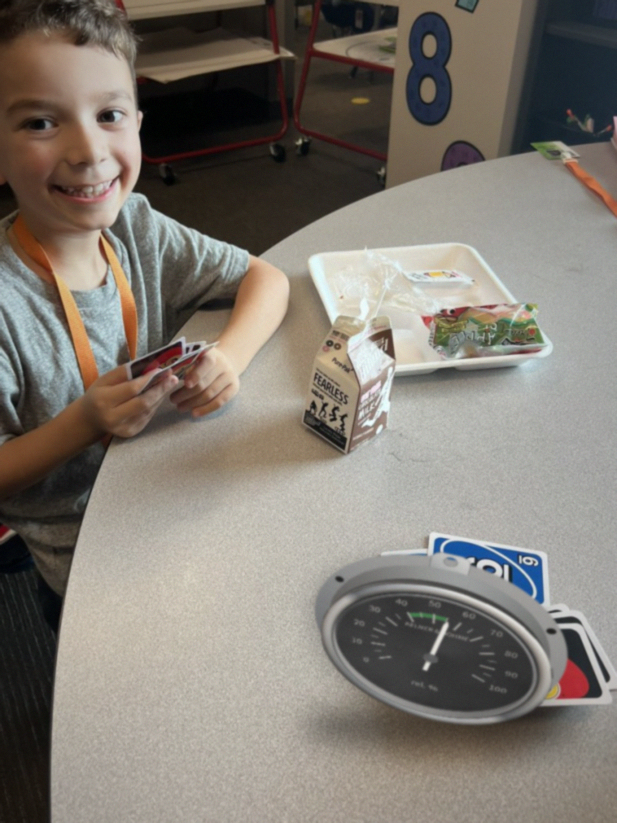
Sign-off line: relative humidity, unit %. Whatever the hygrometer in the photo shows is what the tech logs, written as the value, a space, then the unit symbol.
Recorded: 55 %
